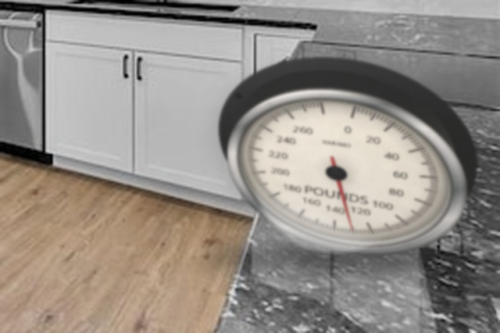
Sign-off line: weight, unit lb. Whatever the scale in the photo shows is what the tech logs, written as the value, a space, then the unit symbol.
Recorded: 130 lb
